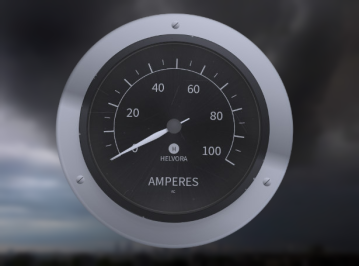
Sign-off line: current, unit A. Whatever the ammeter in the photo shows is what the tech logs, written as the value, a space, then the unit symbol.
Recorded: 0 A
